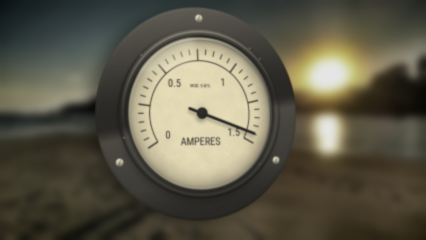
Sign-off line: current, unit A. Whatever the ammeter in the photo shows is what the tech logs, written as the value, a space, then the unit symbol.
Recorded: 1.45 A
